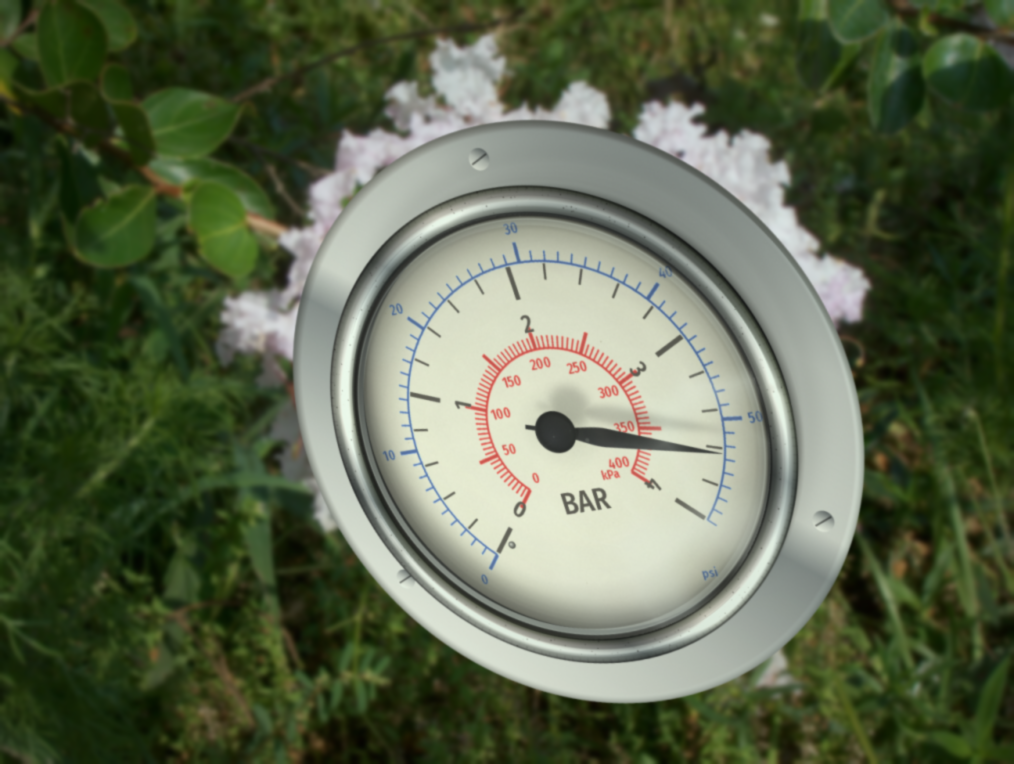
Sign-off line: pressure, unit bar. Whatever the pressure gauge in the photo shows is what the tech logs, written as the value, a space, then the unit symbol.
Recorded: 3.6 bar
